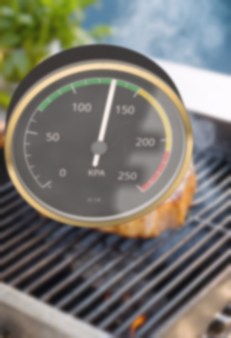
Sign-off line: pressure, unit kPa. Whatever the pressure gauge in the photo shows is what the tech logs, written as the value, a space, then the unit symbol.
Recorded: 130 kPa
